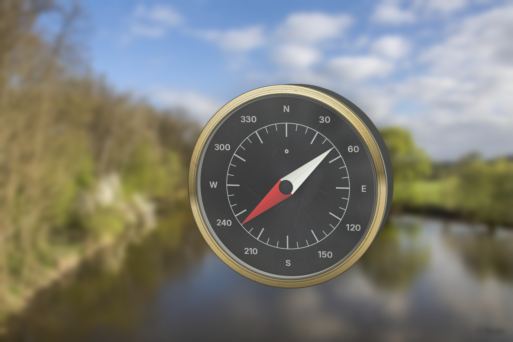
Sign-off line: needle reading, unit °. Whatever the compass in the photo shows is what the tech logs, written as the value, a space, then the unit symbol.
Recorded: 230 °
